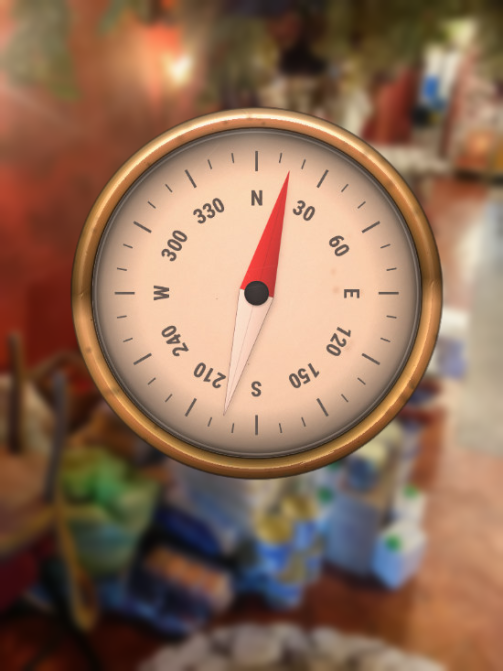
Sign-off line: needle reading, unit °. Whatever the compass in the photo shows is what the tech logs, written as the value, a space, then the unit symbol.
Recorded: 15 °
